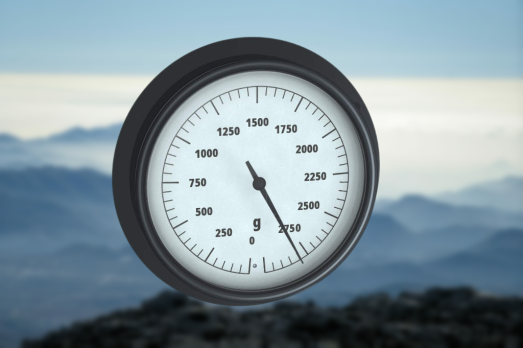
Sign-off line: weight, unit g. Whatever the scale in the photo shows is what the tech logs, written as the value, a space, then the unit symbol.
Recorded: 2800 g
